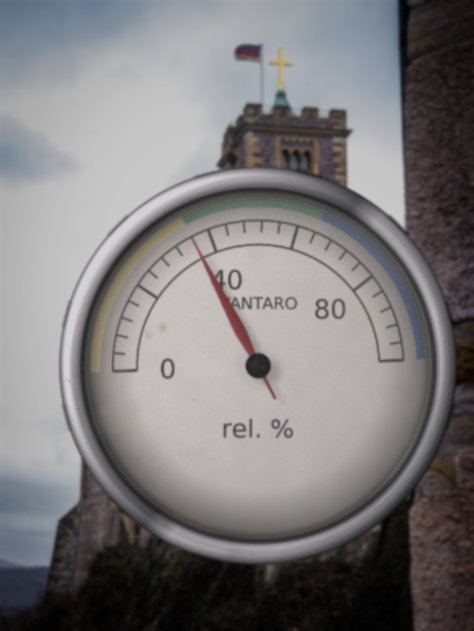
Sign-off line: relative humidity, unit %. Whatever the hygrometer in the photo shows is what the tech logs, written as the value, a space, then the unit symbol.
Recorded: 36 %
